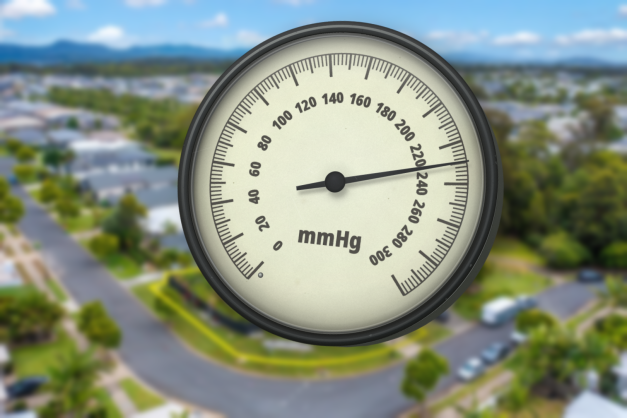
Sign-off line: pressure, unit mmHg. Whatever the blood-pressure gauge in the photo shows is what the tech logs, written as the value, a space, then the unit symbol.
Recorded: 230 mmHg
